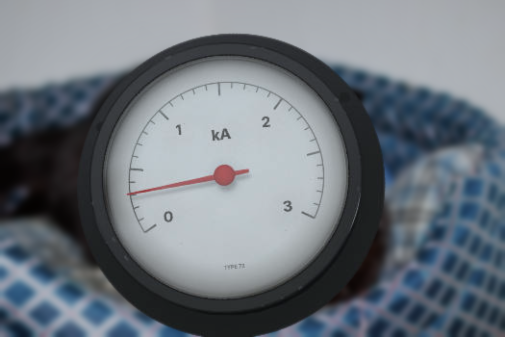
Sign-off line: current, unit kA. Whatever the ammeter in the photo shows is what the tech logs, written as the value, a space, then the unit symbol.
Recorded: 0.3 kA
